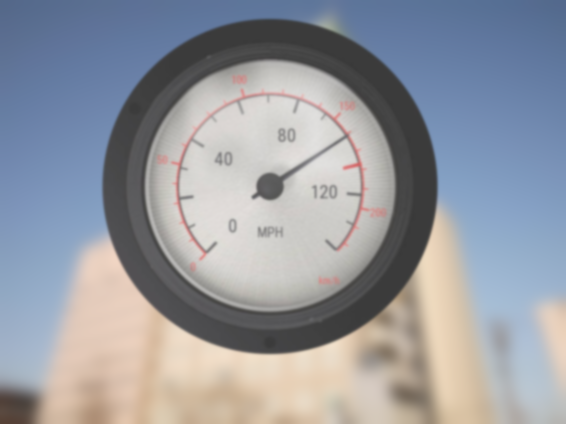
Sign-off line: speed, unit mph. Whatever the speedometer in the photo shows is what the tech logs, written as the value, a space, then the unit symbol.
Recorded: 100 mph
